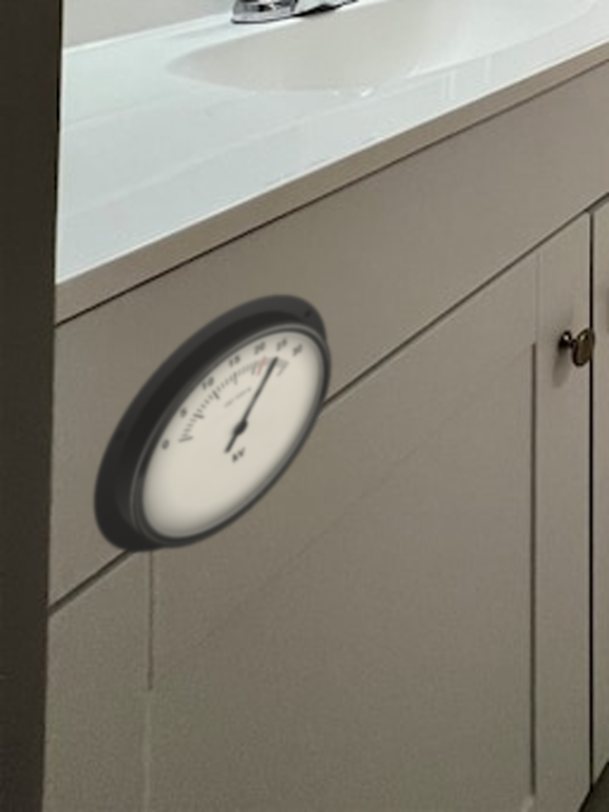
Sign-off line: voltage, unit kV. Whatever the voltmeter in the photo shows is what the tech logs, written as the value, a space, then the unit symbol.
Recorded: 25 kV
